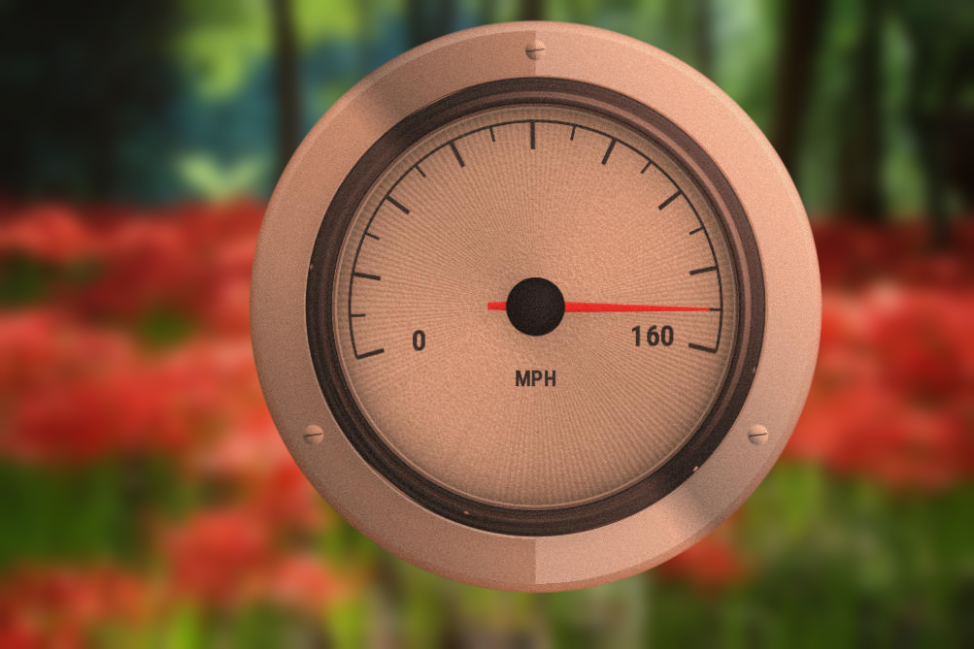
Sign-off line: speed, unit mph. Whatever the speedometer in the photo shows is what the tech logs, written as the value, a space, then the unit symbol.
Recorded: 150 mph
